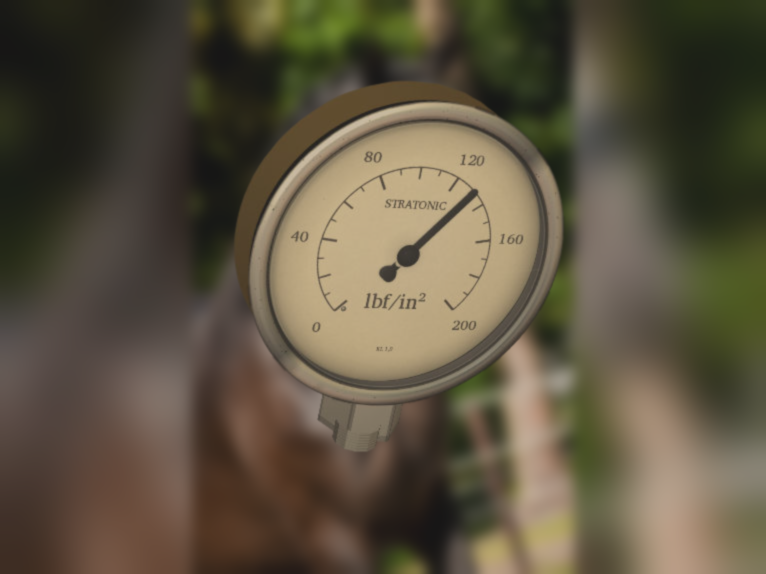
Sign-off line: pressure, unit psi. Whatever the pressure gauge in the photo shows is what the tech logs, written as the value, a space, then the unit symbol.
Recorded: 130 psi
